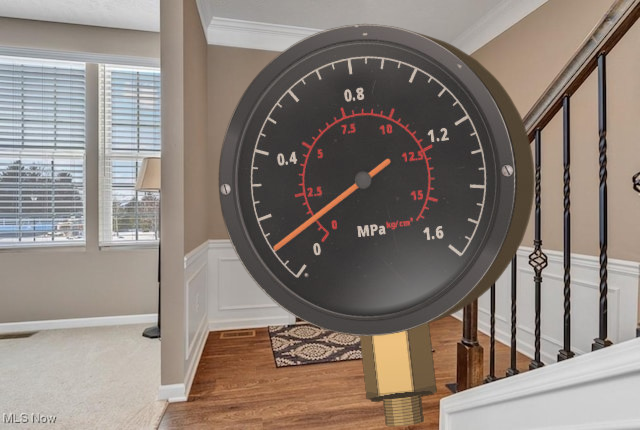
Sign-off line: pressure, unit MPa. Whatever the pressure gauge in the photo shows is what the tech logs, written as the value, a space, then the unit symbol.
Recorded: 0.1 MPa
